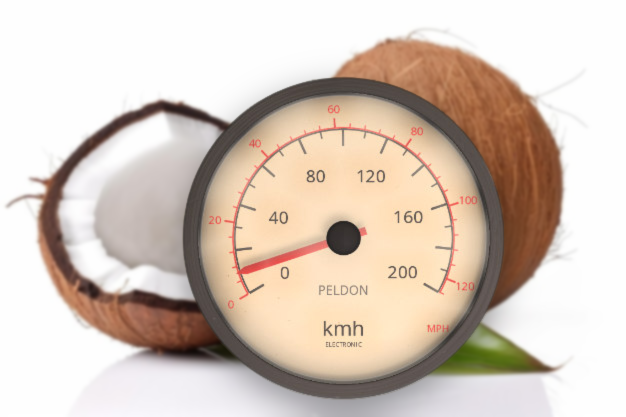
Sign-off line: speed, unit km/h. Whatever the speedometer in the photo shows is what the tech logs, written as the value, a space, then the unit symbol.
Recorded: 10 km/h
